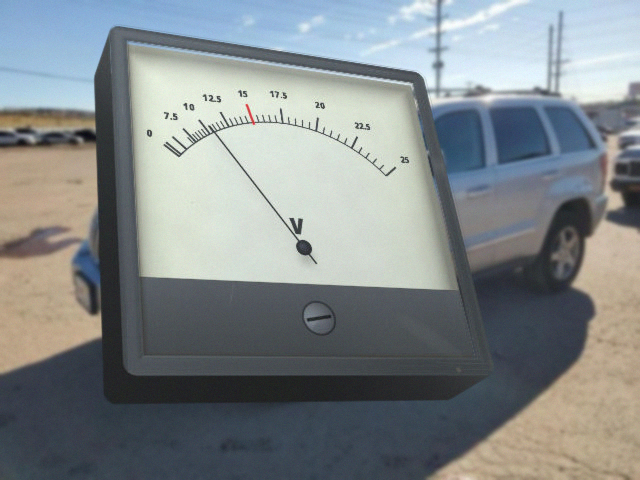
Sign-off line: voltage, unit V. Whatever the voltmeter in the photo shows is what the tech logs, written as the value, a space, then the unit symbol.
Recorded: 10 V
